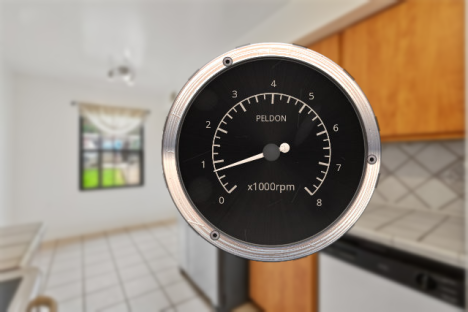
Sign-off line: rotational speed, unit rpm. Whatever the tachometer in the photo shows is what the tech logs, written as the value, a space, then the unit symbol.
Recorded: 750 rpm
